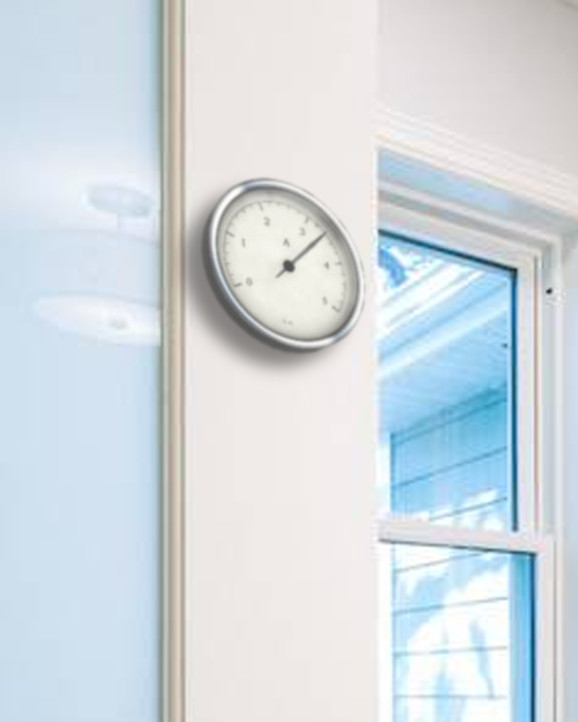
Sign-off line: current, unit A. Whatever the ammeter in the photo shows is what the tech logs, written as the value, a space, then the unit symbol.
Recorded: 3.4 A
